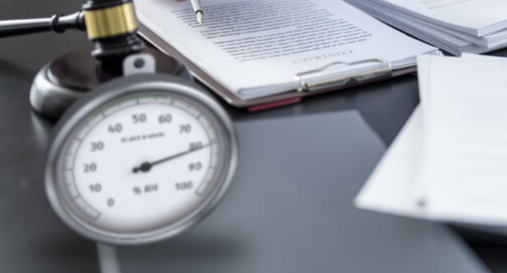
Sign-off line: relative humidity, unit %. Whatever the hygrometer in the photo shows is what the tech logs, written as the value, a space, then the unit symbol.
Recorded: 80 %
